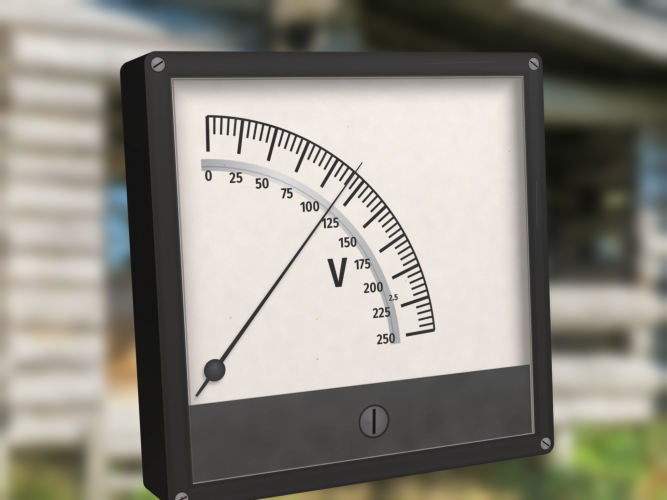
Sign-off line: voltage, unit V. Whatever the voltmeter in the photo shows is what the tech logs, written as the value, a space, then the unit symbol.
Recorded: 115 V
